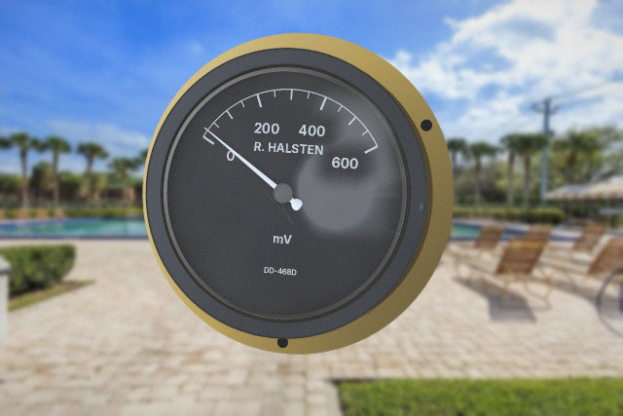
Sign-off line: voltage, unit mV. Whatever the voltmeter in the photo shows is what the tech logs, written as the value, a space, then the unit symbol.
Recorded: 25 mV
